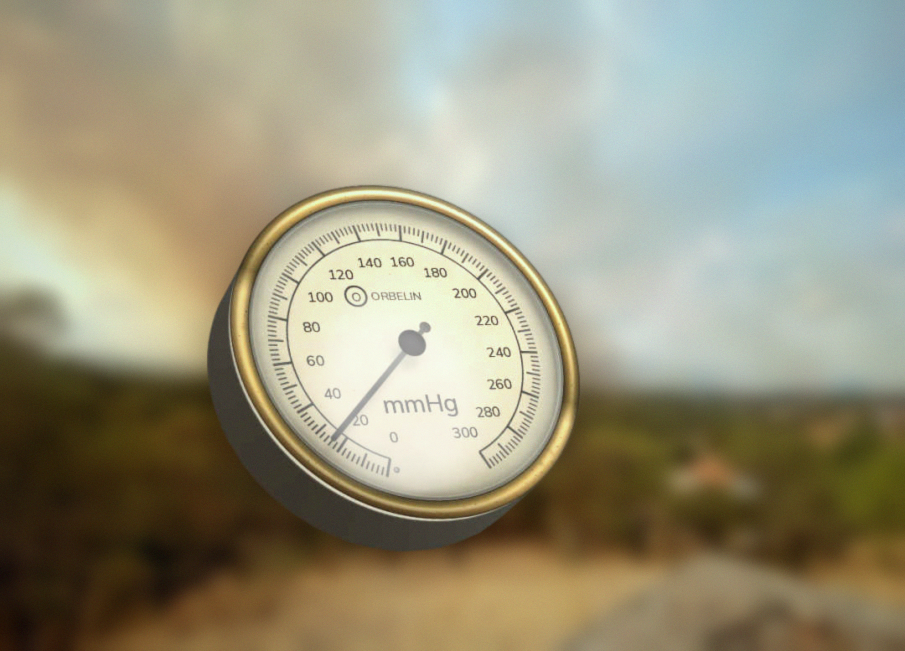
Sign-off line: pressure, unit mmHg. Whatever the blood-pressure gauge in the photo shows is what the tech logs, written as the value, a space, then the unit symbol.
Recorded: 24 mmHg
